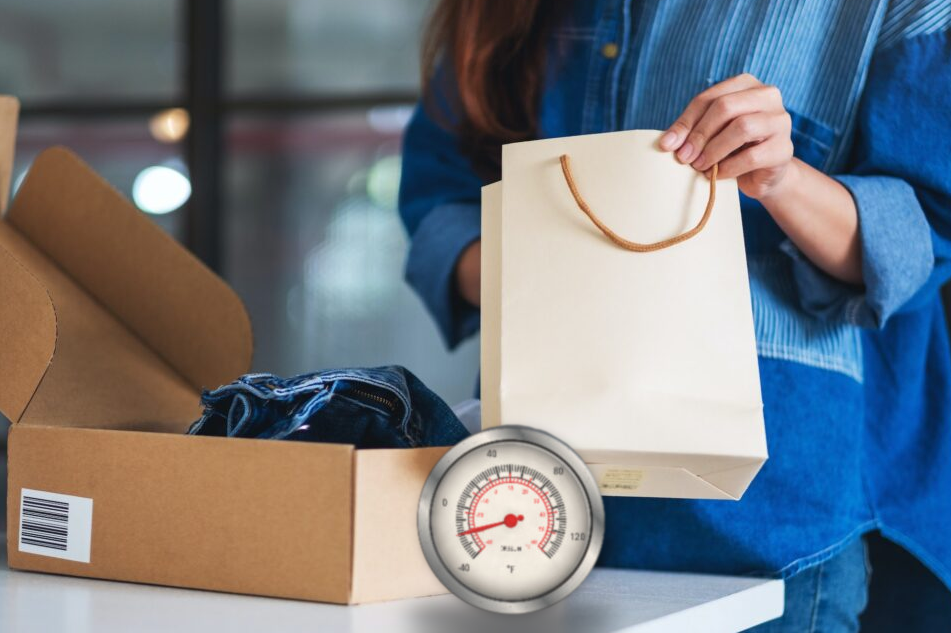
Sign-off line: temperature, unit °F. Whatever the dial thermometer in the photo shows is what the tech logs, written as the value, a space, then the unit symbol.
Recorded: -20 °F
